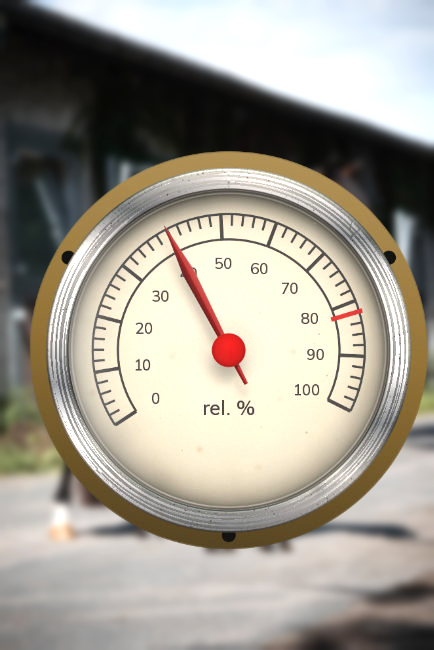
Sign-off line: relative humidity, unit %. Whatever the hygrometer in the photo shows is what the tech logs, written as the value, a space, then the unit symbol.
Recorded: 40 %
